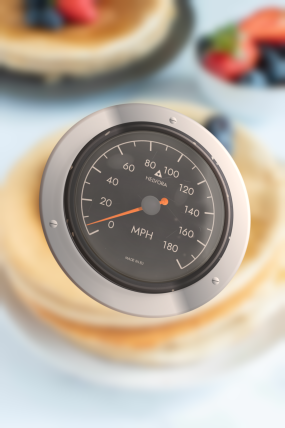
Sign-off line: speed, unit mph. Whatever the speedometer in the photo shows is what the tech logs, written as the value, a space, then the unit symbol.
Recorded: 5 mph
